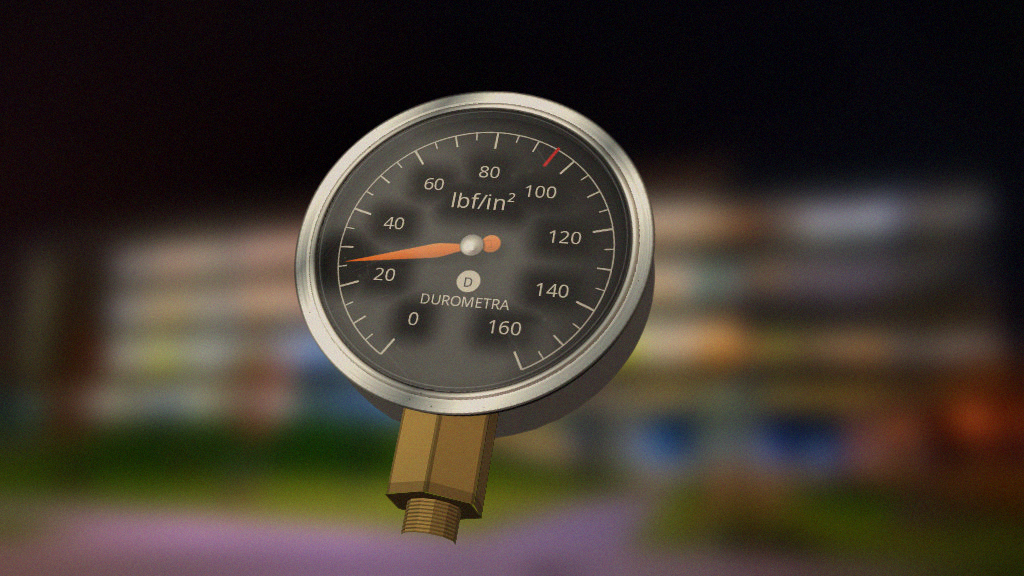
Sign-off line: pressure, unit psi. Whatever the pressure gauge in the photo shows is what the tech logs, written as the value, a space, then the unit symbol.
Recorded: 25 psi
